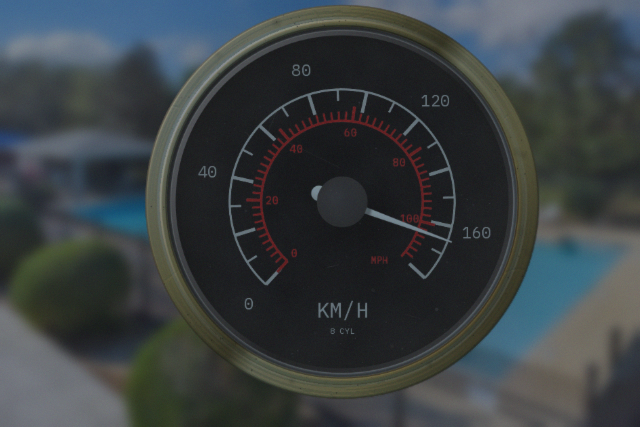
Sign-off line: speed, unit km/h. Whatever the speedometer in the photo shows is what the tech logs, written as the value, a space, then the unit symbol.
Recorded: 165 km/h
